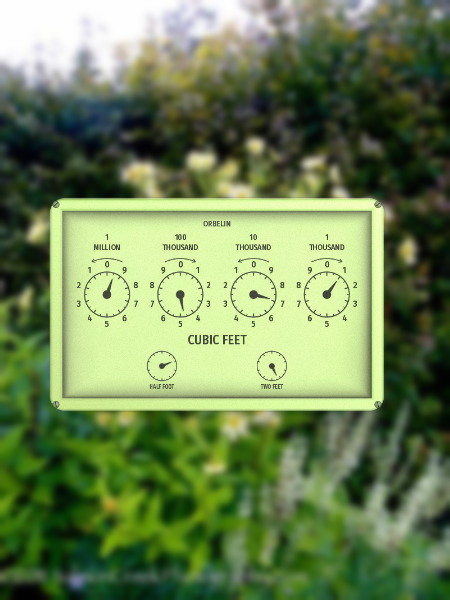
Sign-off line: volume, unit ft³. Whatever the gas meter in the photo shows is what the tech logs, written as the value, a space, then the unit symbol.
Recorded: 947100 ft³
